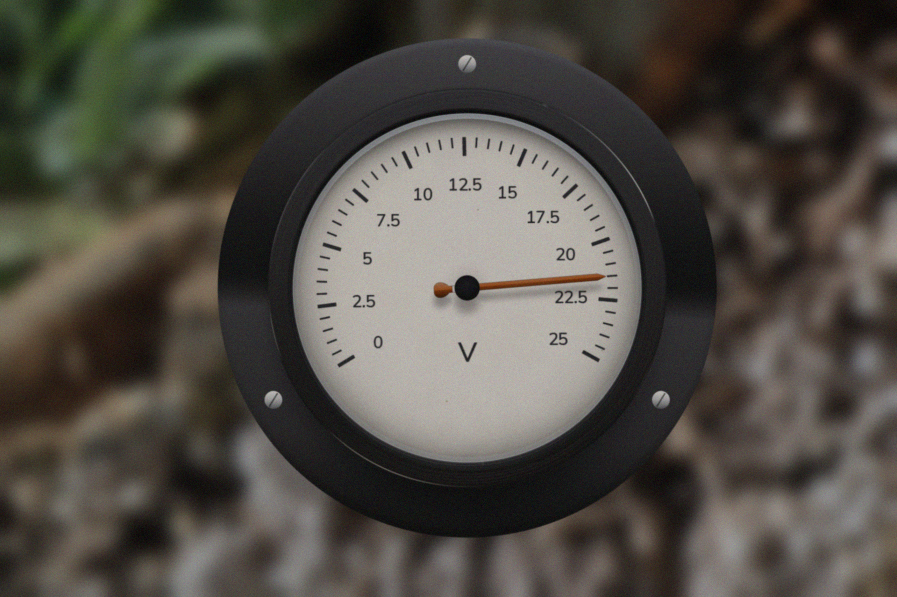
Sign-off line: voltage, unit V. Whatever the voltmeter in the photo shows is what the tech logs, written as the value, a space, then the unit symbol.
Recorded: 21.5 V
